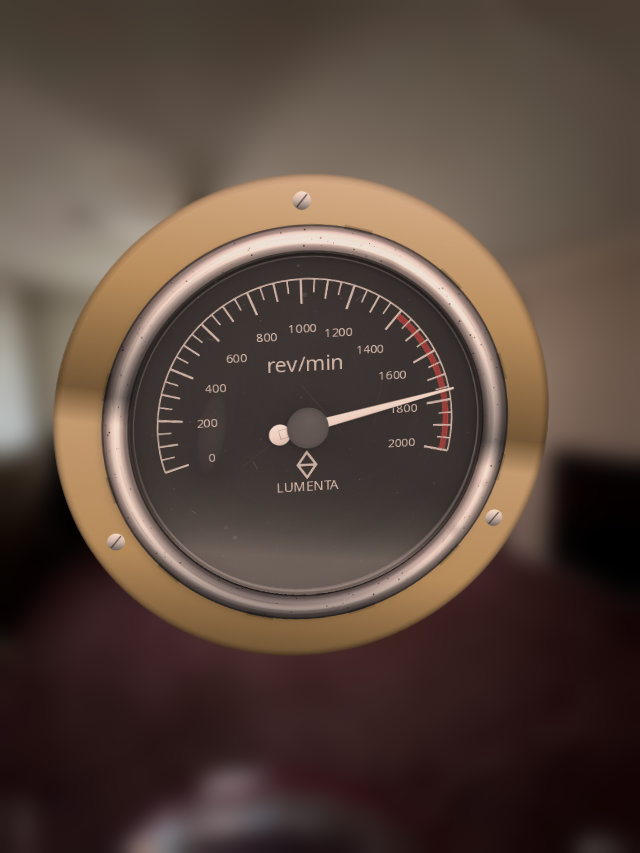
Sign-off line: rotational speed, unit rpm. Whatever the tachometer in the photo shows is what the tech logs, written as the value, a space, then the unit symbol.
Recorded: 1750 rpm
